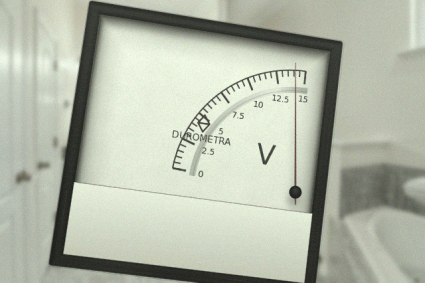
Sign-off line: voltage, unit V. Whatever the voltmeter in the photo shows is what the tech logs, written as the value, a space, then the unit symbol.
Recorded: 14 V
